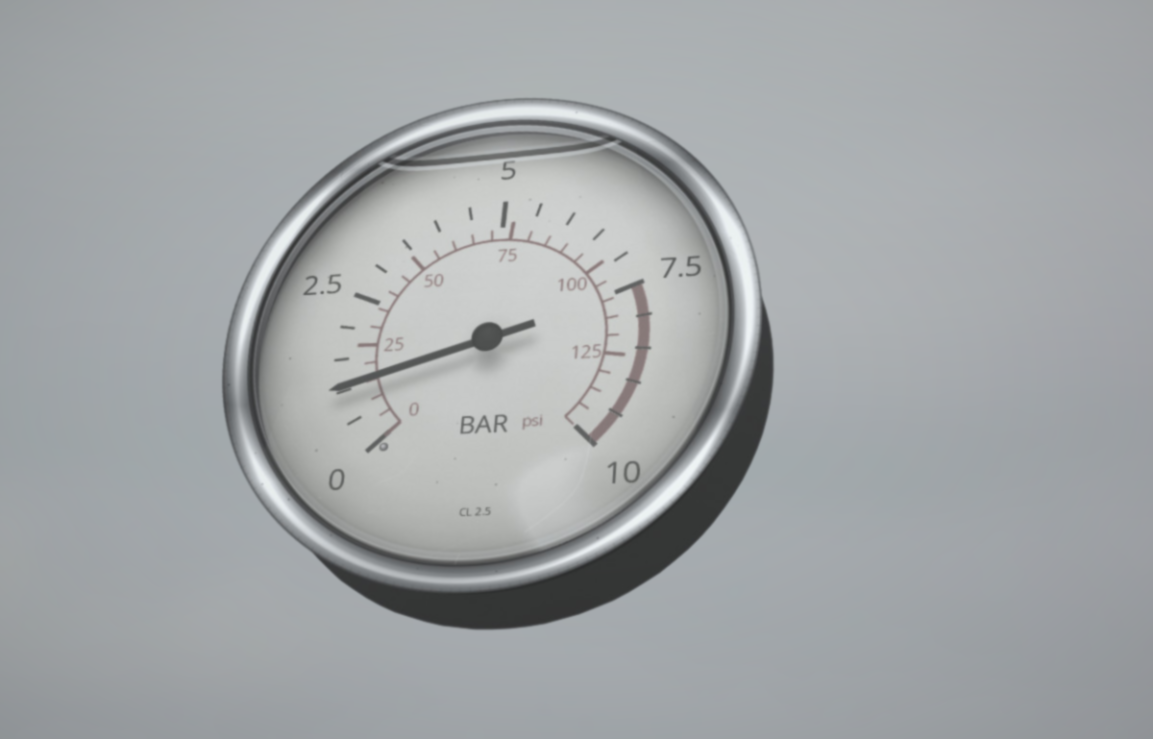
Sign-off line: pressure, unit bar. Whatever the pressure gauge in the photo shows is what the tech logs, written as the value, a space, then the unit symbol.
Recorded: 1 bar
